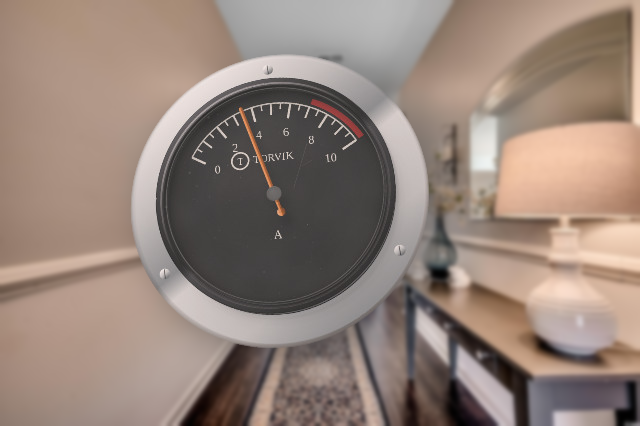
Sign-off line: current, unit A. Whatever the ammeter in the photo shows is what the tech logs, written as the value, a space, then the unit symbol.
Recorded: 3.5 A
